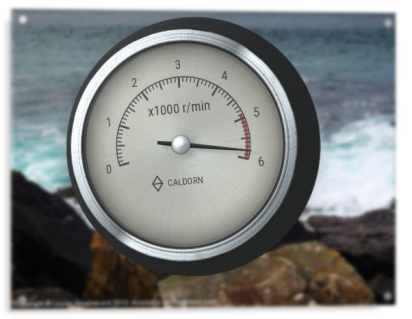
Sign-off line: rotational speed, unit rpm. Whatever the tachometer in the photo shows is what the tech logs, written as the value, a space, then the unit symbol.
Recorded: 5800 rpm
